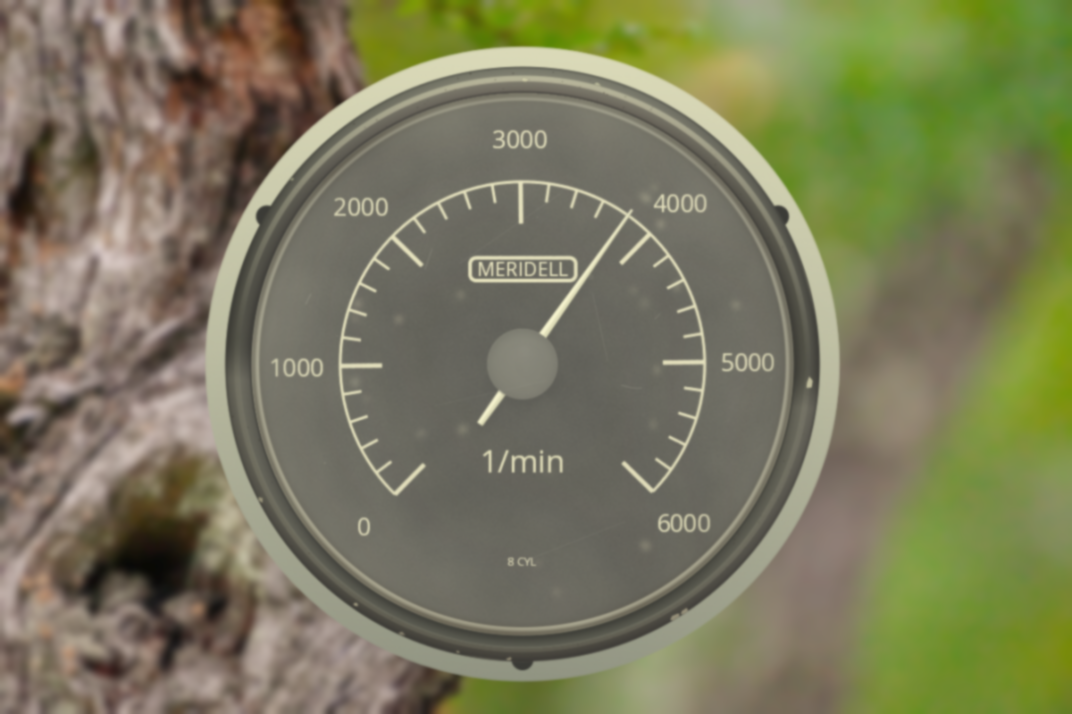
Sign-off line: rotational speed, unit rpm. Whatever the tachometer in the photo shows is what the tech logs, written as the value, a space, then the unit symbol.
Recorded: 3800 rpm
